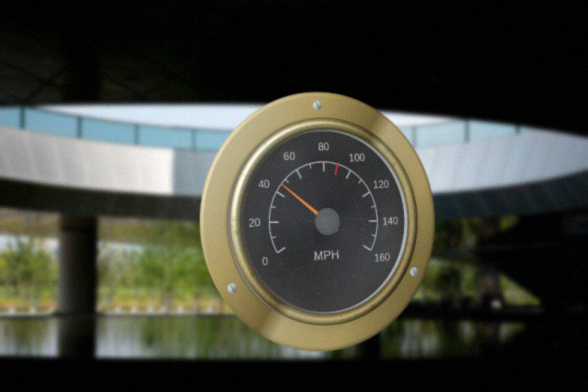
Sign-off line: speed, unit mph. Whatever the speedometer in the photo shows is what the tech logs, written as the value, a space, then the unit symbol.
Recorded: 45 mph
